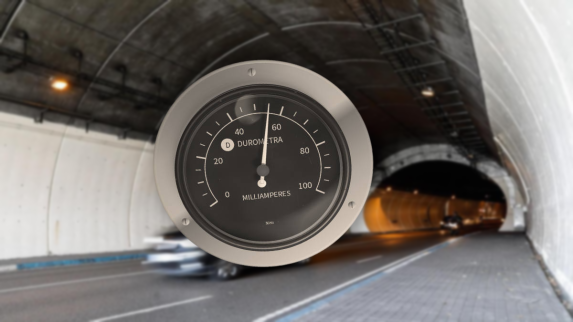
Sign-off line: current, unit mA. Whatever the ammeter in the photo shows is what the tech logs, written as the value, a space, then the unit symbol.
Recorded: 55 mA
